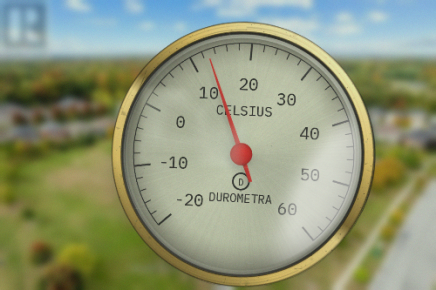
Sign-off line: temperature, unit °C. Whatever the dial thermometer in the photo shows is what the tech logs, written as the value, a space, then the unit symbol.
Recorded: 13 °C
